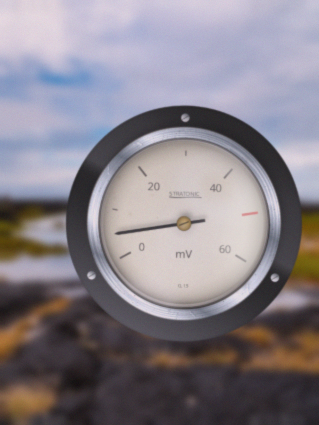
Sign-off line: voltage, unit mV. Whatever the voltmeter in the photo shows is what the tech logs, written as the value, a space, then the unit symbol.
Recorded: 5 mV
